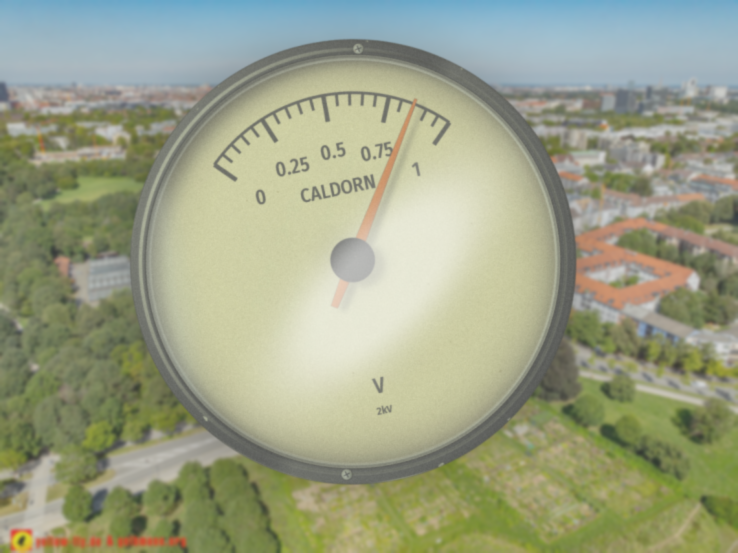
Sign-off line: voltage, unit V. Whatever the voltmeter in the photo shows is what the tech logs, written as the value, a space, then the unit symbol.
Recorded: 0.85 V
